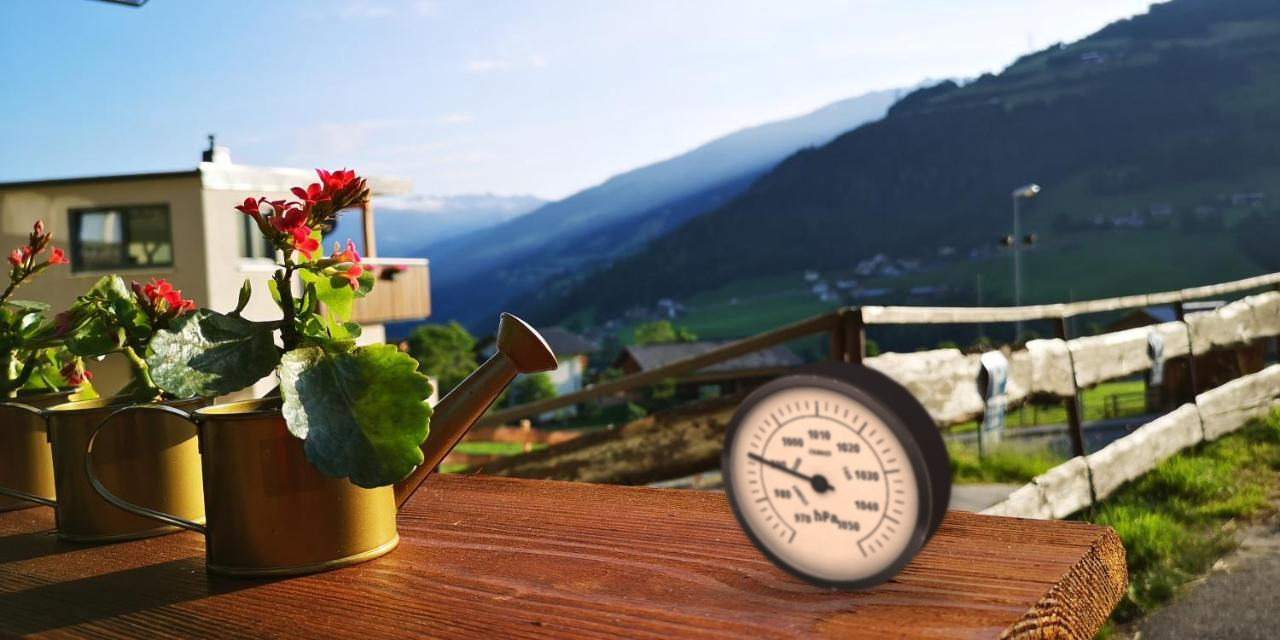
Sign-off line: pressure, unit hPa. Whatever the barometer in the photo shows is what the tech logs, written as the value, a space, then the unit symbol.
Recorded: 990 hPa
